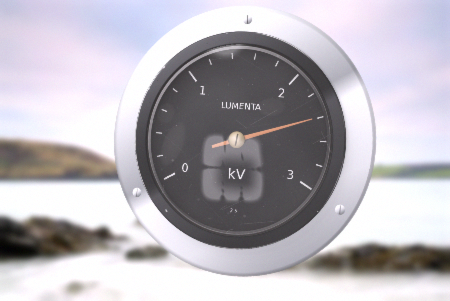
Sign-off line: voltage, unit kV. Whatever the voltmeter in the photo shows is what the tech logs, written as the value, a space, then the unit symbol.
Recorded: 2.4 kV
